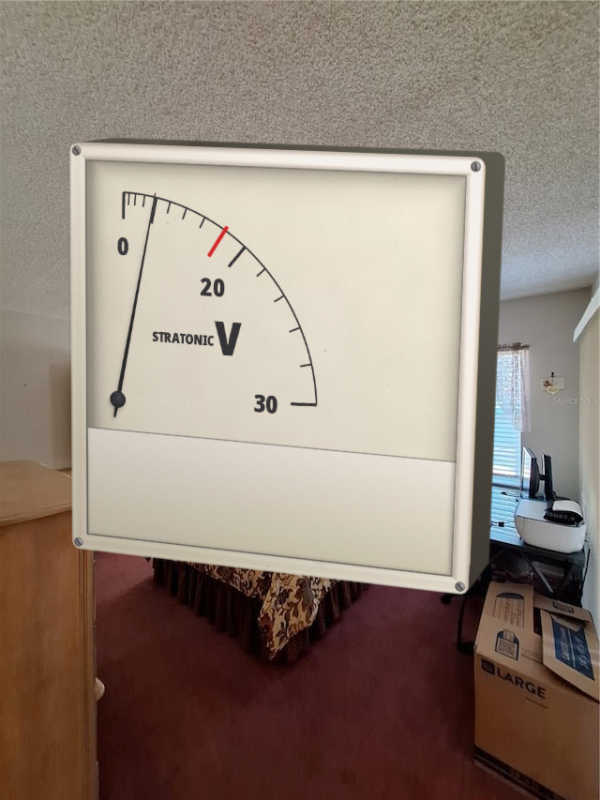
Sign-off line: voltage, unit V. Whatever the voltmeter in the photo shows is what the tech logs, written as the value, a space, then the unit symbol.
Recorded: 10 V
